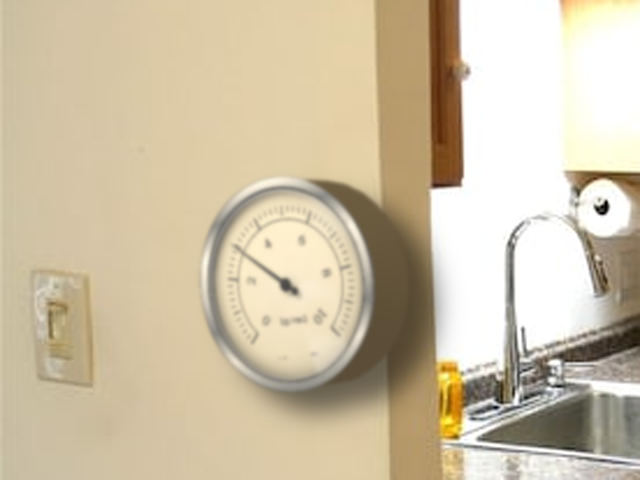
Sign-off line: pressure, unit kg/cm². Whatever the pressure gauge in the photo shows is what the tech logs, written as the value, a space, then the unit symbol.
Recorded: 3 kg/cm²
